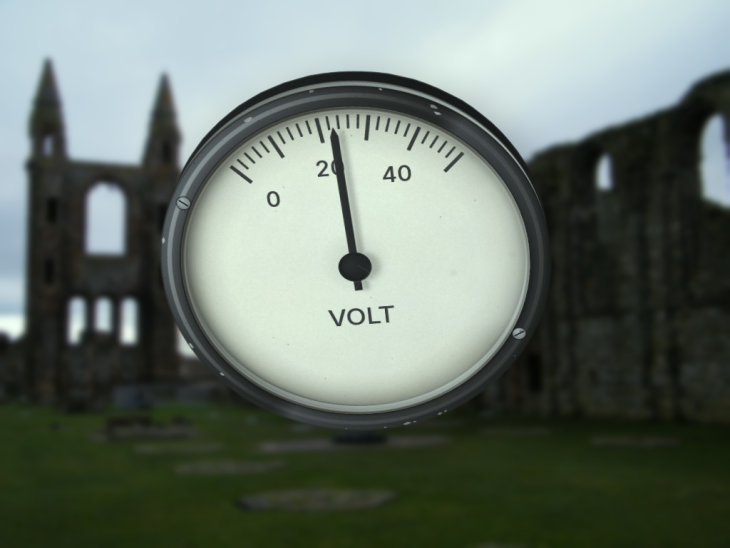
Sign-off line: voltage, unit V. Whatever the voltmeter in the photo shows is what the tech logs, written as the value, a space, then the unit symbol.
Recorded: 23 V
